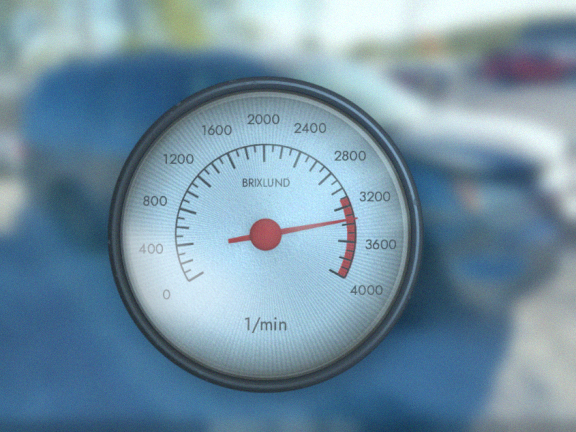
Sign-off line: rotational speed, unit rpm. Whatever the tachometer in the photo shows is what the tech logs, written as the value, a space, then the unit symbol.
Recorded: 3350 rpm
